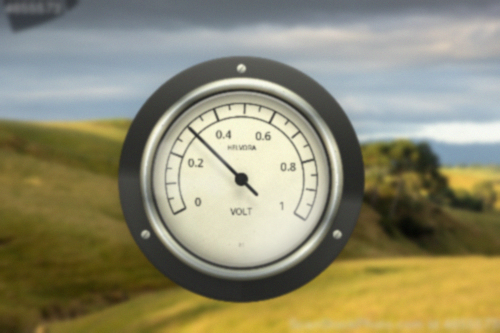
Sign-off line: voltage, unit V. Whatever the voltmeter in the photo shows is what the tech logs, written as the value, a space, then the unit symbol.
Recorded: 0.3 V
